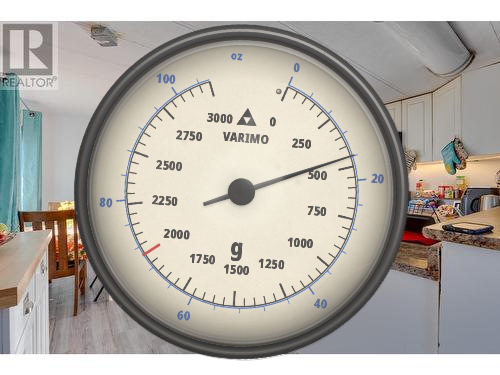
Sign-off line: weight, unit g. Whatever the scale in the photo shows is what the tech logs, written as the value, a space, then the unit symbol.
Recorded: 450 g
